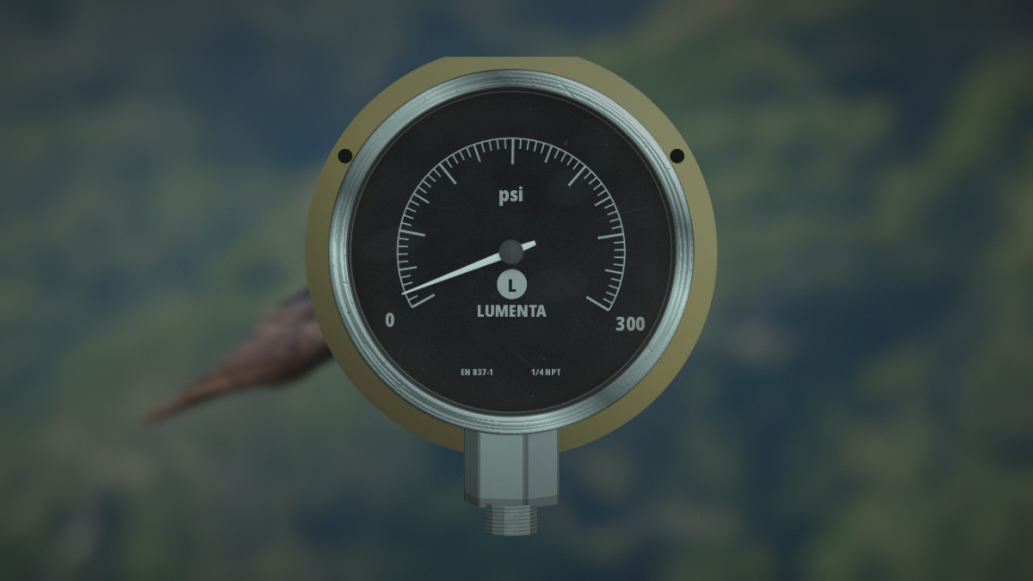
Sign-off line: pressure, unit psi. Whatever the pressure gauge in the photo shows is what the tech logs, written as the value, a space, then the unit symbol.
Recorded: 10 psi
